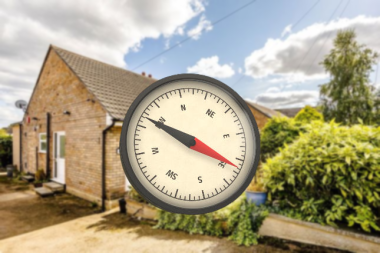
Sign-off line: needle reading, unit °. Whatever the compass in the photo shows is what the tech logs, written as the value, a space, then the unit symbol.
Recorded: 130 °
